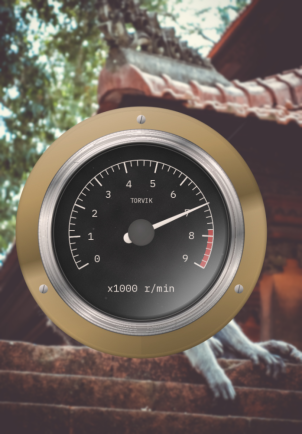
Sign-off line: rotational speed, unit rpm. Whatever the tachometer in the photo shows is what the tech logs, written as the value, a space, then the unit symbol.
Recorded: 7000 rpm
